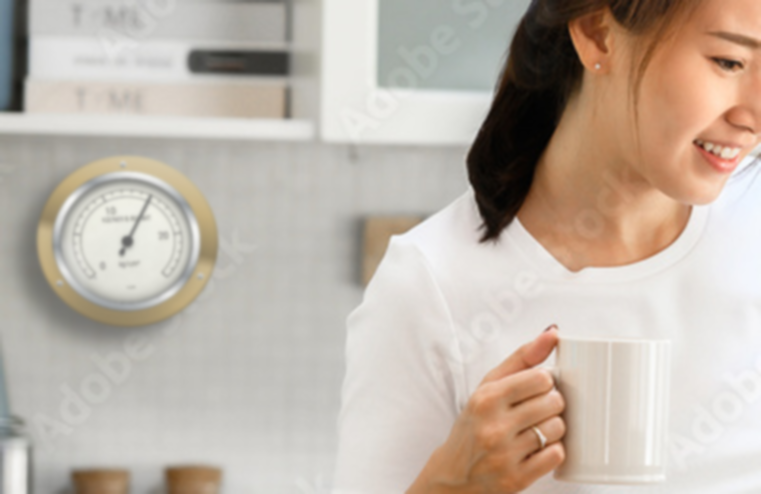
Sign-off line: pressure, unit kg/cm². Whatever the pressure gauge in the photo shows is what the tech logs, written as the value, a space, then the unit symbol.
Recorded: 15 kg/cm²
